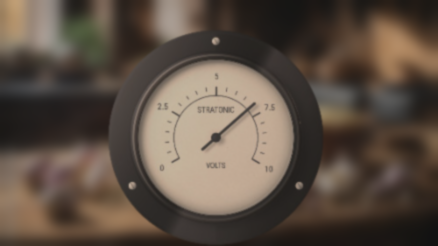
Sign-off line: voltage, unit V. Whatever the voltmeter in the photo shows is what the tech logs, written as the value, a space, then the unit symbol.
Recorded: 7 V
